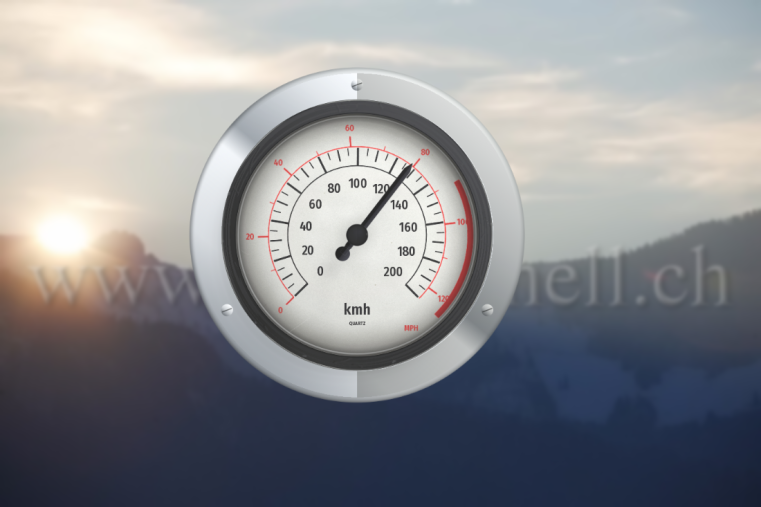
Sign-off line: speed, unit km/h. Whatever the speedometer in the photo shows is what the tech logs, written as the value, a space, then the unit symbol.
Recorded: 127.5 km/h
